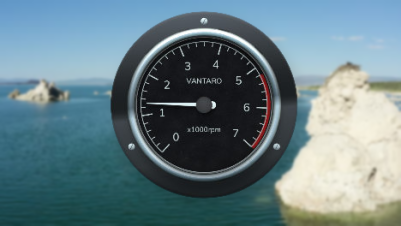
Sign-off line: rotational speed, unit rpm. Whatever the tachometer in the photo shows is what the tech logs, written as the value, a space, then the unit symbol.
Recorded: 1300 rpm
